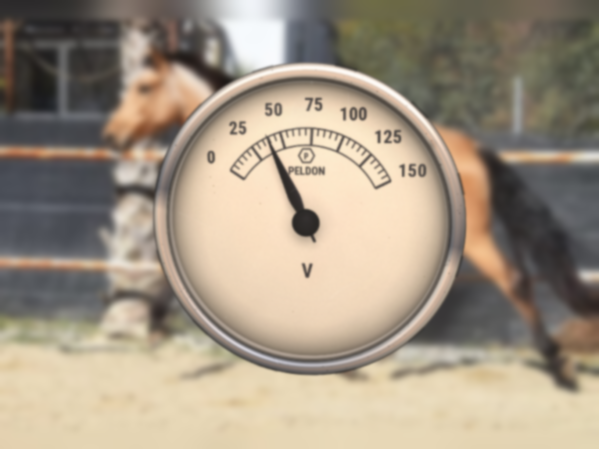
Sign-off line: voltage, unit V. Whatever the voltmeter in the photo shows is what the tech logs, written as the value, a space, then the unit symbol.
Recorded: 40 V
